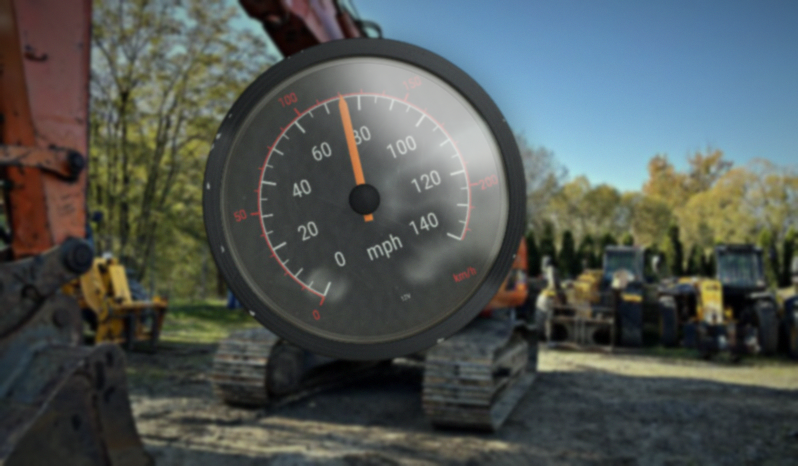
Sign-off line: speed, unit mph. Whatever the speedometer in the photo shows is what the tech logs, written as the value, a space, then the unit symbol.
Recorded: 75 mph
